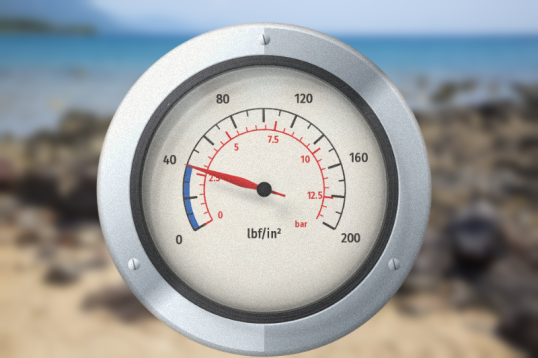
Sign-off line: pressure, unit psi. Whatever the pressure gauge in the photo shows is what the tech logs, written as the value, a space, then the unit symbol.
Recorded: 40 psi
